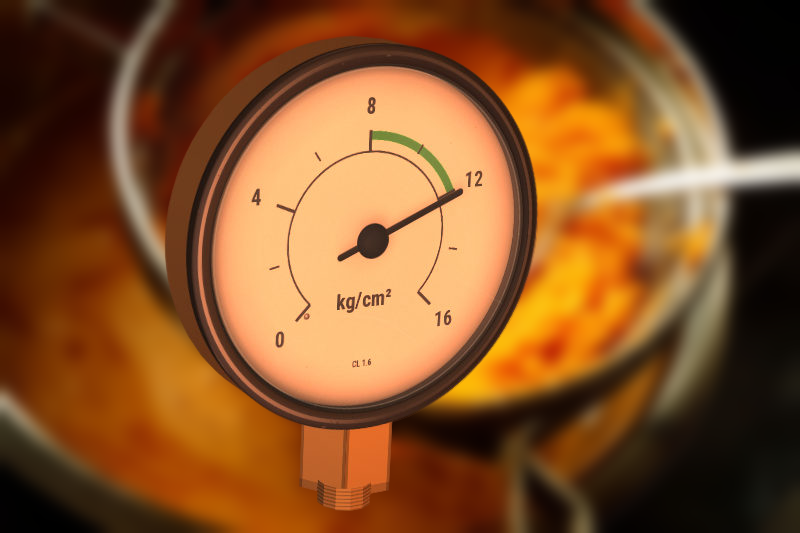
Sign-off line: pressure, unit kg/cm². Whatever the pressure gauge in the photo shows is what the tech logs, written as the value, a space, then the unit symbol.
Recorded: 12 kg/cm²
